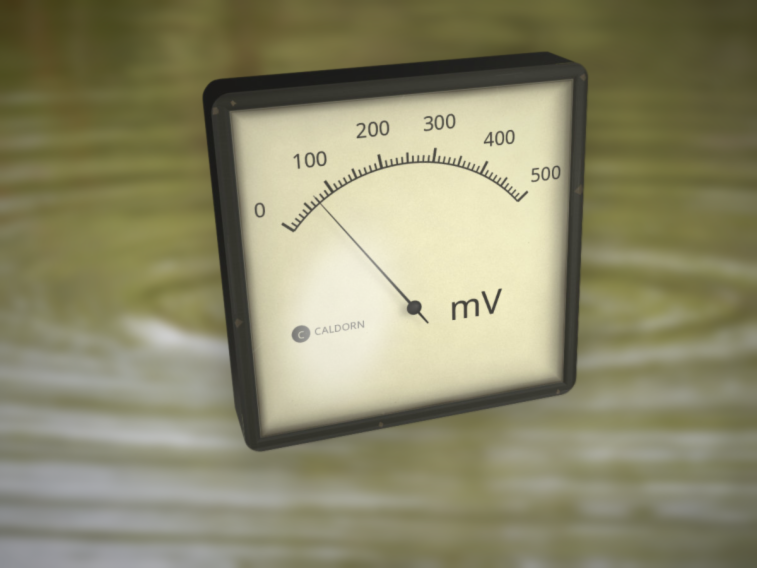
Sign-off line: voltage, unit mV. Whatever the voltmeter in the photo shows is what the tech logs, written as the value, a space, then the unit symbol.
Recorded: 70 mV
